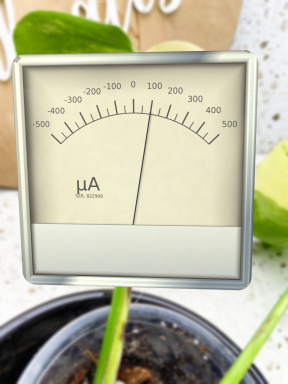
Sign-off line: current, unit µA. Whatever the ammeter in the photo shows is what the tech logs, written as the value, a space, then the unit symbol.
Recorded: 100 µA
